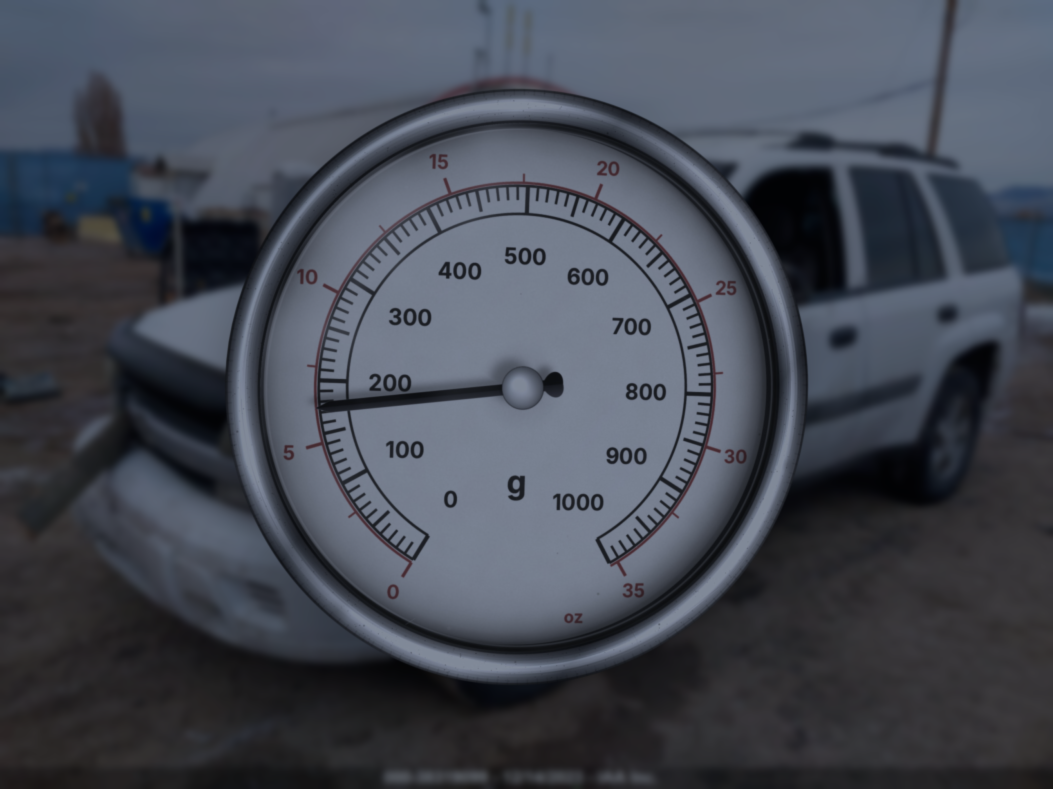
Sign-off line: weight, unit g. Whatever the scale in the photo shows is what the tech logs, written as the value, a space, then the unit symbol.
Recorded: 175 g
